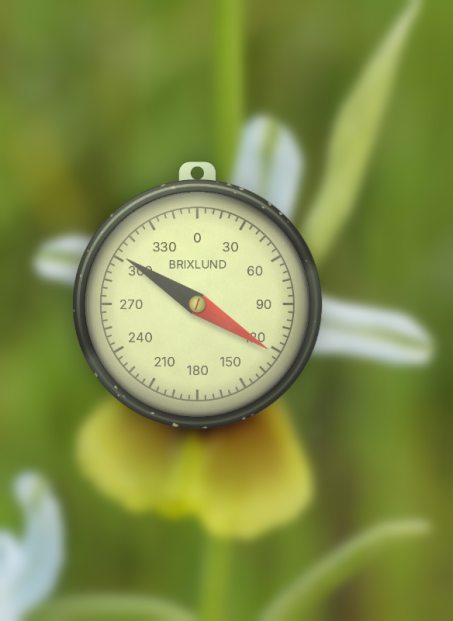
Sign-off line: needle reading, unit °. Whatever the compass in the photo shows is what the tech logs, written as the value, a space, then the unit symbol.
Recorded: 122.5 °
